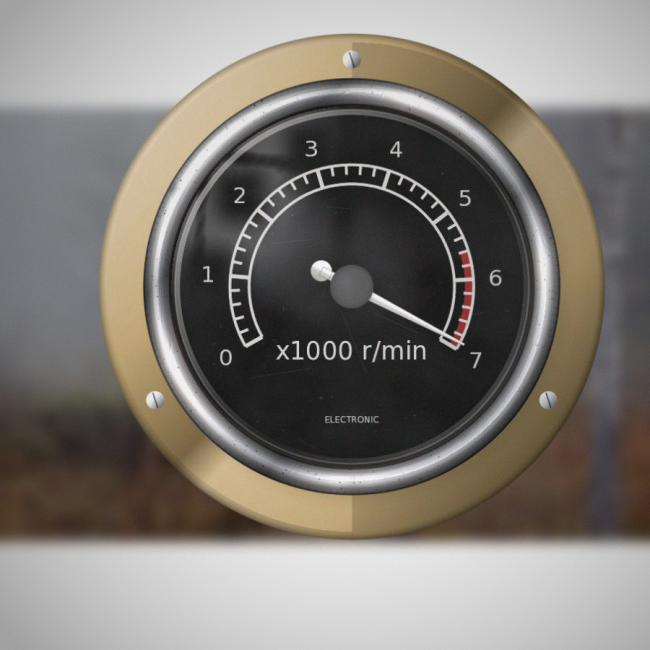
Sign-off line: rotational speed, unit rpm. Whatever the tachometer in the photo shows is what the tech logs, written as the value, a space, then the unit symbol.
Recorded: 6900 rpm
